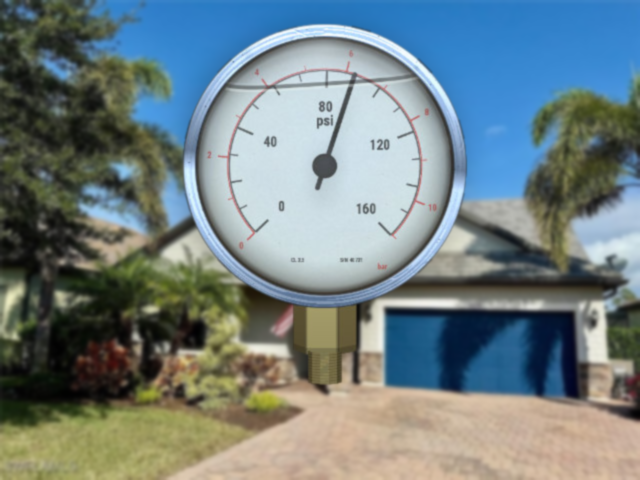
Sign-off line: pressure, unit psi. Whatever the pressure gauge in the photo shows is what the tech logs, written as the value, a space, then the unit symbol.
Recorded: 90 psi
